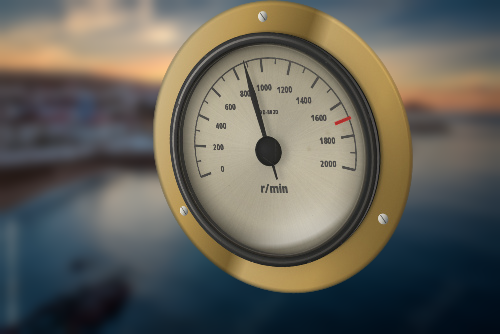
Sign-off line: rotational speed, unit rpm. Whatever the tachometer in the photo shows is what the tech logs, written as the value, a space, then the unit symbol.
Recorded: 900 rpm
